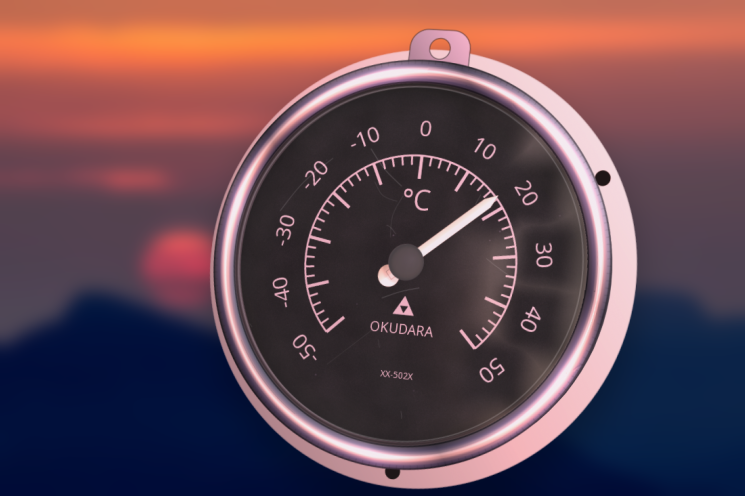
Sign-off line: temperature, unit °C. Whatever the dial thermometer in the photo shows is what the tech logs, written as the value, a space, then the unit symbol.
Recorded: 18 °C
